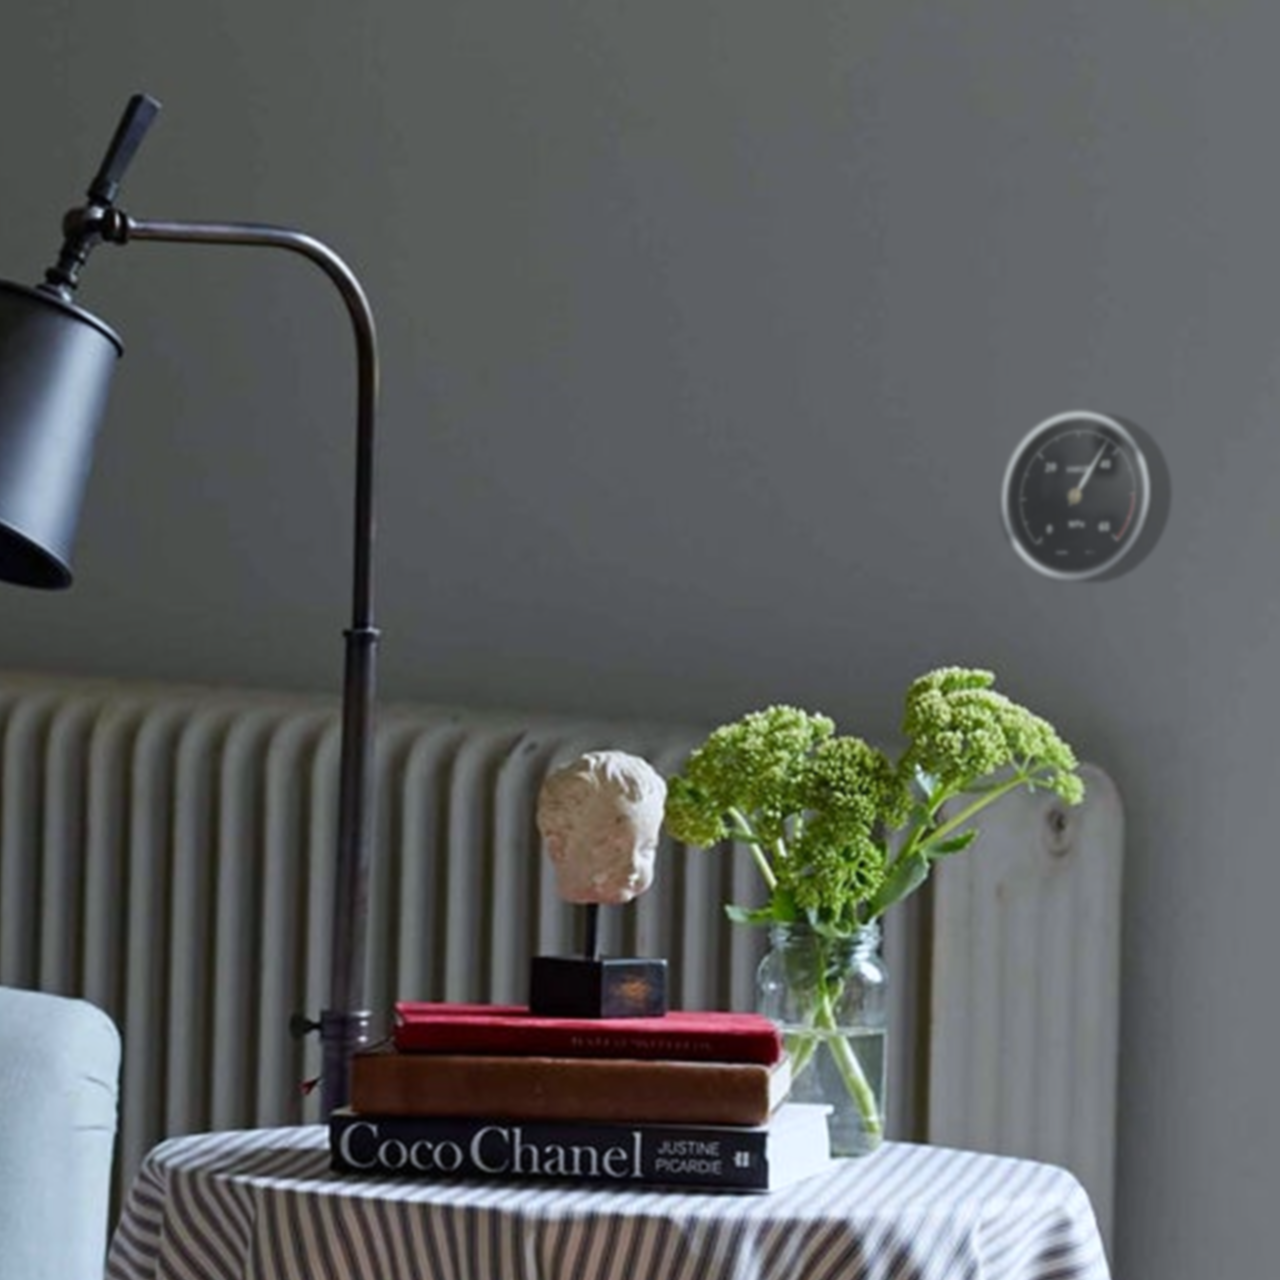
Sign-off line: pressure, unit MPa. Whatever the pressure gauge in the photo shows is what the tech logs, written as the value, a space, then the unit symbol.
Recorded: 37.5 MPa
